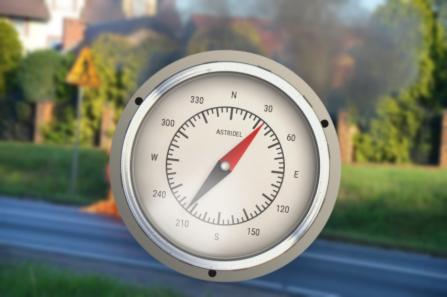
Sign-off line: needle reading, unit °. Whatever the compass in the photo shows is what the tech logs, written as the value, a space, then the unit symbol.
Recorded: 35 °
